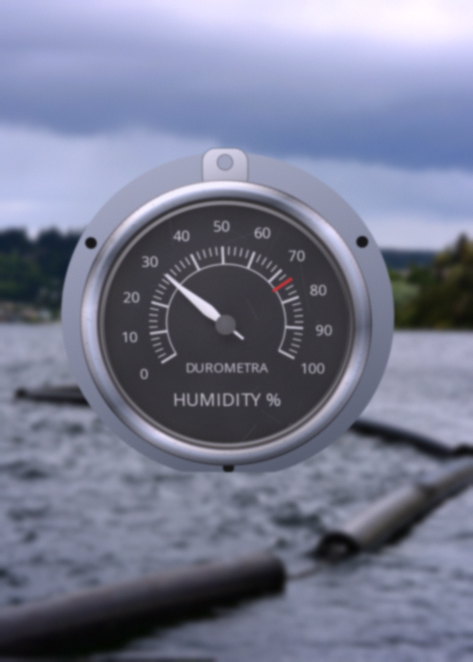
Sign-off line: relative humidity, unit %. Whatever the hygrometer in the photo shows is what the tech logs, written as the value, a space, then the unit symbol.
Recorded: 30 %
